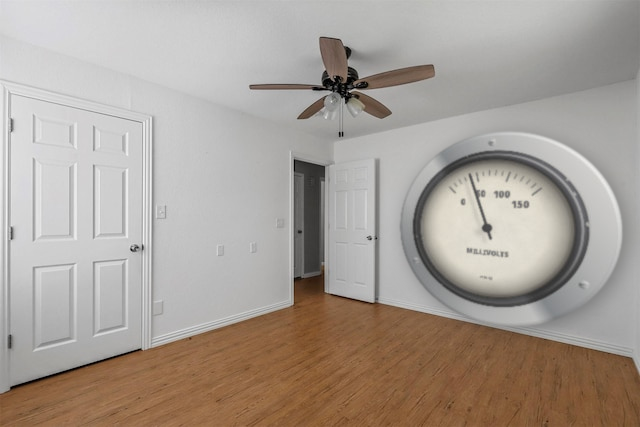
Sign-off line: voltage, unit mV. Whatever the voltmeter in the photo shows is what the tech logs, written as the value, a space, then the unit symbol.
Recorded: 40 mV
